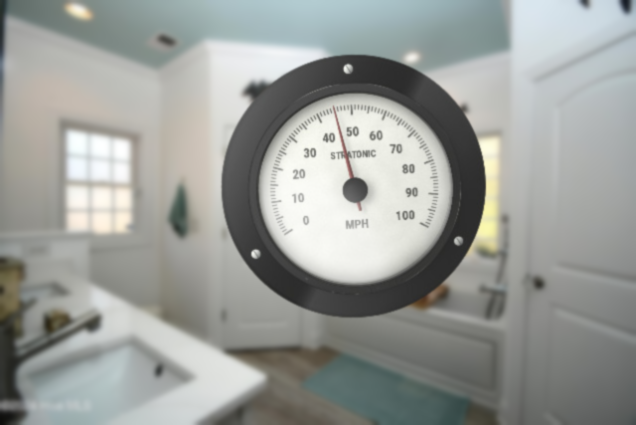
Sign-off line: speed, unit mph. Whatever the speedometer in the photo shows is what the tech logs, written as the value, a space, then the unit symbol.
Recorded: 45 mph
